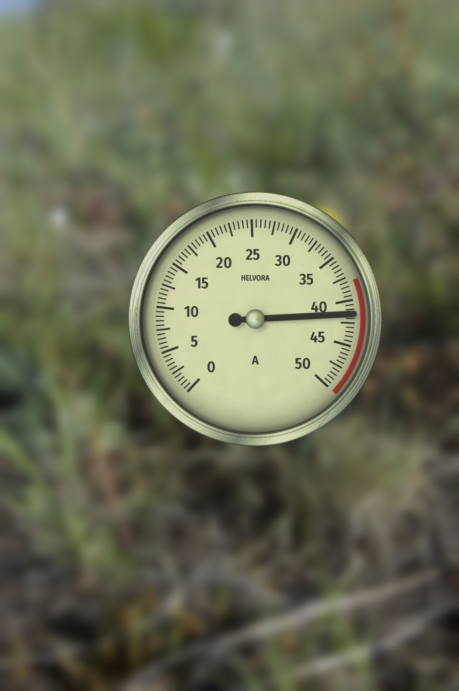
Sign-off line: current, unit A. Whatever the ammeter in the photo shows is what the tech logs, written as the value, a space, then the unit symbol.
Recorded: 41.5 A
